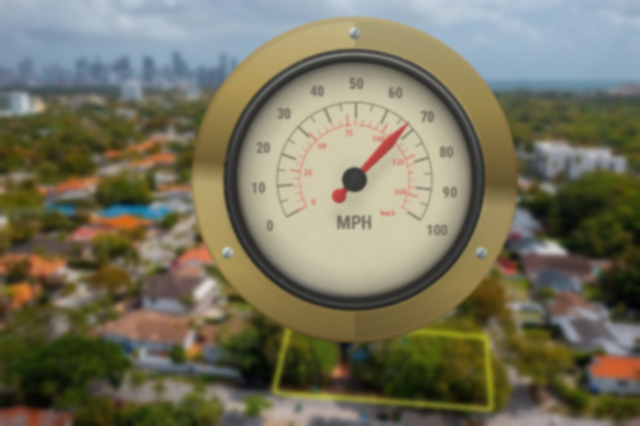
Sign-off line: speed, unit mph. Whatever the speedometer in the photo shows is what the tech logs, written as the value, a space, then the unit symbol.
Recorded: 67.5 mph
